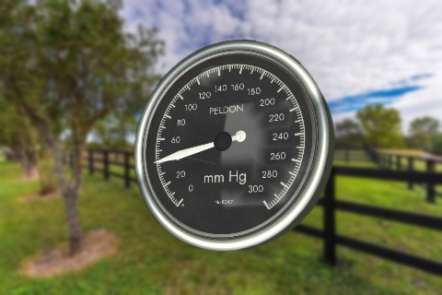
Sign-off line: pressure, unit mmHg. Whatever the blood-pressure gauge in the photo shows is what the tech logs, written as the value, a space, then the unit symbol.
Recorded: 40 mmHg
